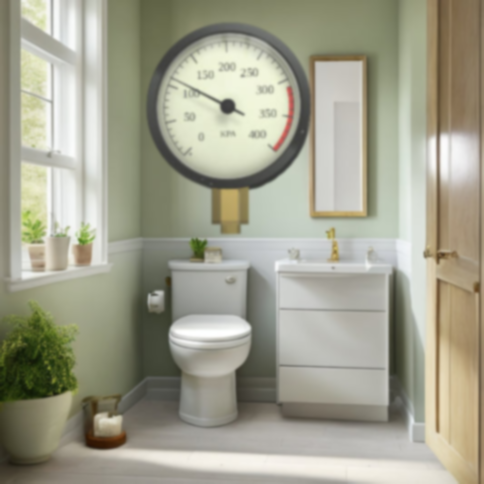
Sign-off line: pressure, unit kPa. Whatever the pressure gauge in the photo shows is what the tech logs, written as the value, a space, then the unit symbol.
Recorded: 110 kPa
